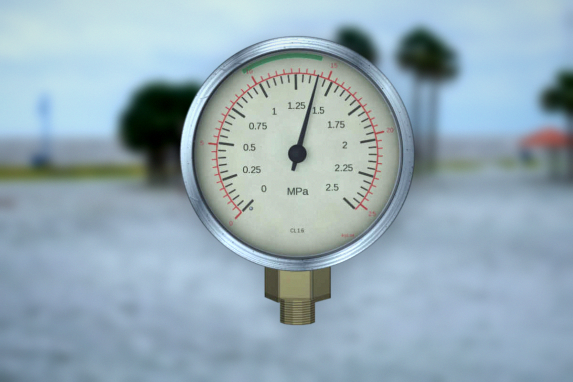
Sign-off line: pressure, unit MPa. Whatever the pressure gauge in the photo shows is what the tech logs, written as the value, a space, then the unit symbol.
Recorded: 1.4 MPa
